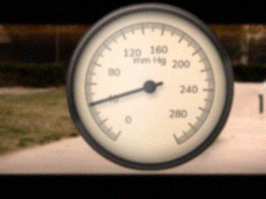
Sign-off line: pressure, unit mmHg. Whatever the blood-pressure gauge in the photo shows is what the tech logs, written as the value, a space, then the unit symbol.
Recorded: 40 mmHg
